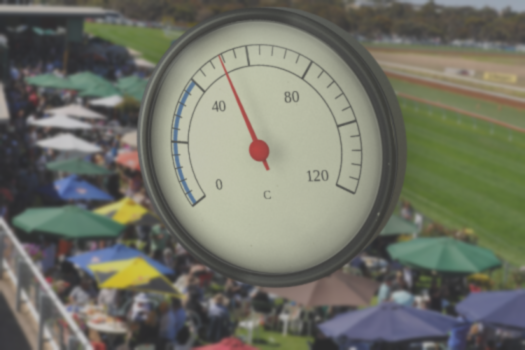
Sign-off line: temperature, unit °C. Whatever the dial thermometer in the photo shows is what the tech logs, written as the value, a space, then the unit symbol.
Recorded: 52 °C
